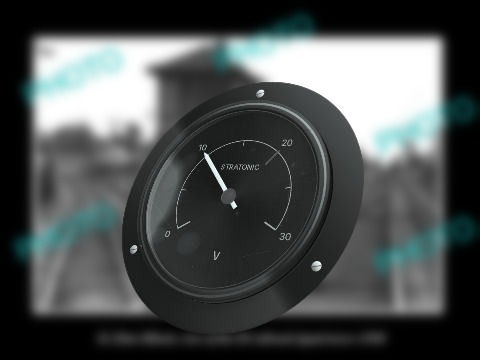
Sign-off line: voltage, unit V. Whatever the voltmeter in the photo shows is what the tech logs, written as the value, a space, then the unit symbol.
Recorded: 10 V
